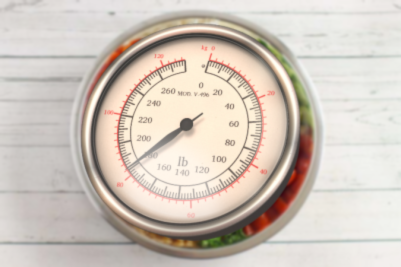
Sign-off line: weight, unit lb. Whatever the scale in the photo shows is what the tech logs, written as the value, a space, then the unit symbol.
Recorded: 180 lb
